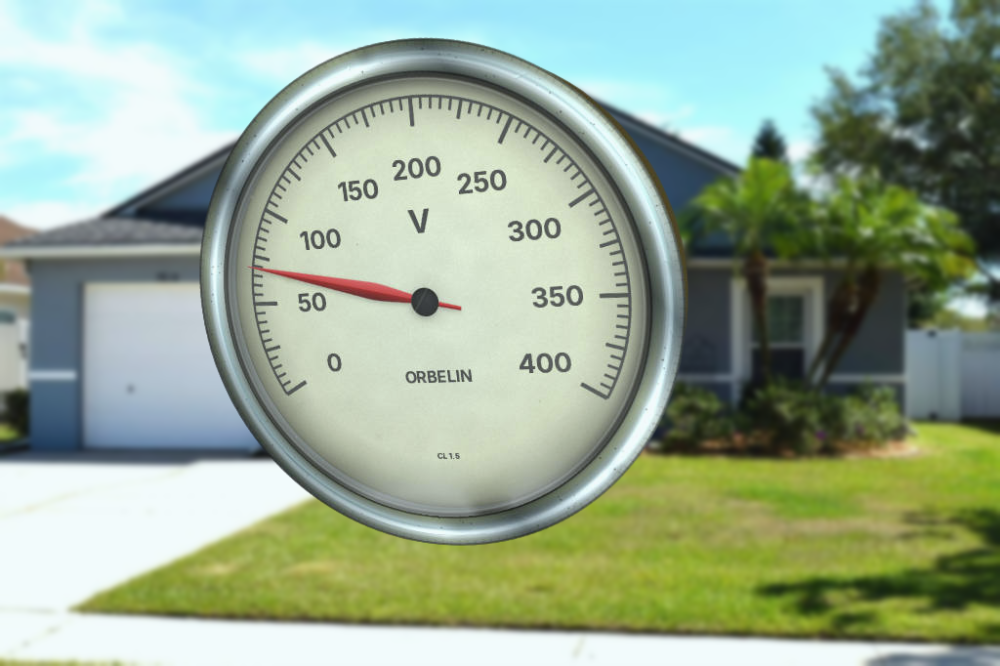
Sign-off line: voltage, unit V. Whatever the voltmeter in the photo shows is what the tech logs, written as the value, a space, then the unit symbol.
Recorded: 70 V
